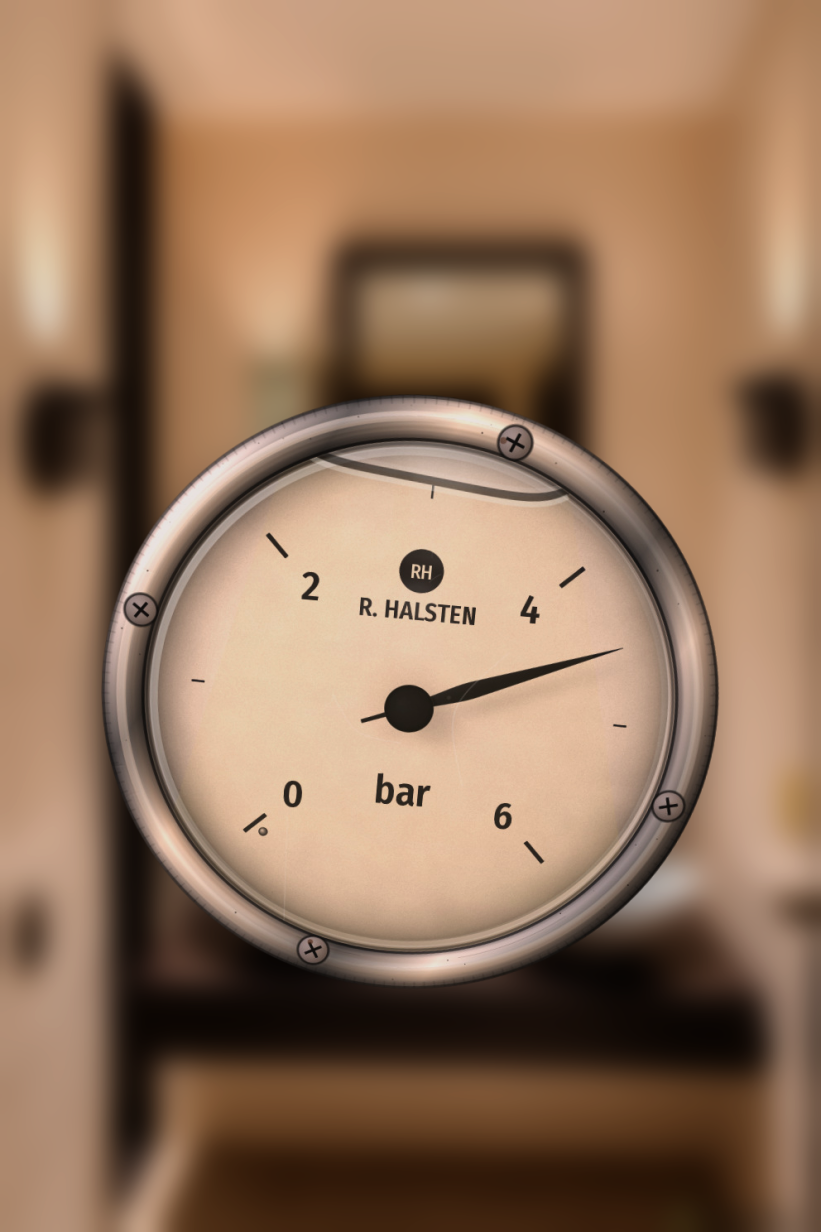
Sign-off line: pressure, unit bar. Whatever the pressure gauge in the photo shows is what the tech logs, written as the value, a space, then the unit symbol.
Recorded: 4.5 bar
